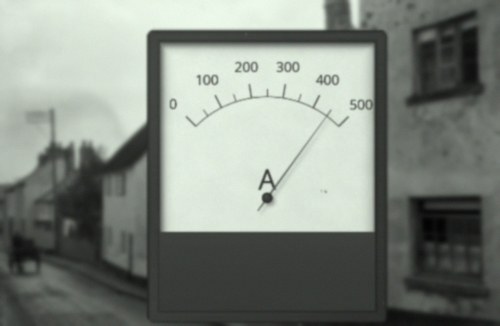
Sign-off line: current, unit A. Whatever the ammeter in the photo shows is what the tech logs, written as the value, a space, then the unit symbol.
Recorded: 450 A
